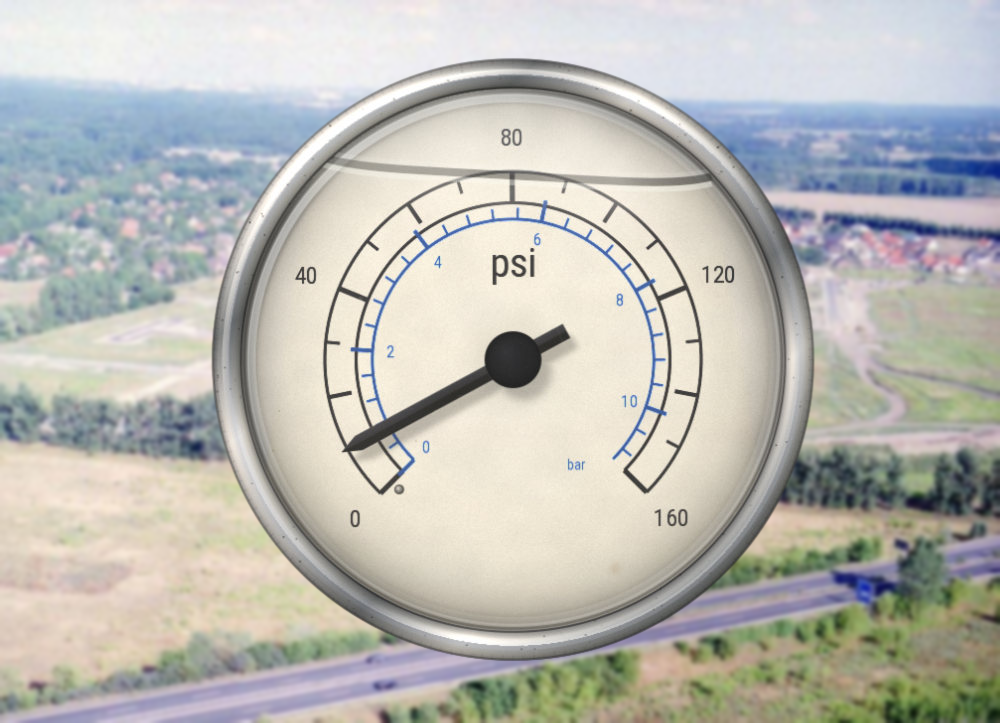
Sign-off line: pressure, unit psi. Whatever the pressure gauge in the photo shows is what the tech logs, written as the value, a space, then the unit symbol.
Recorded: 10 psi
